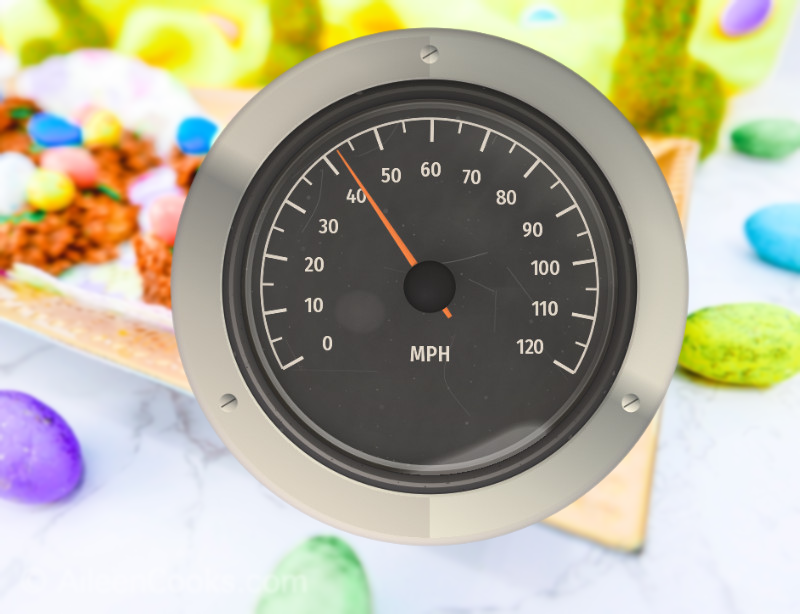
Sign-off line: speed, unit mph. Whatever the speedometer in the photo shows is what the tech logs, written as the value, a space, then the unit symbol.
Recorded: 42.5 mph
